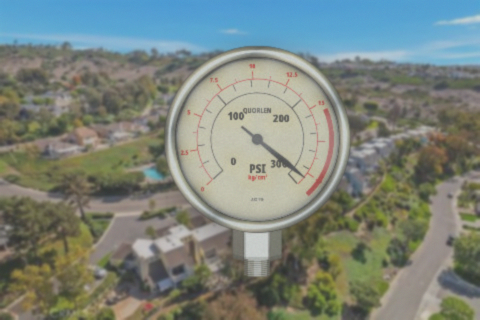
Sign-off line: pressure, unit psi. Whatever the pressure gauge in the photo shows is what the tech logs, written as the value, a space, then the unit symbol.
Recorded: 290 psi
